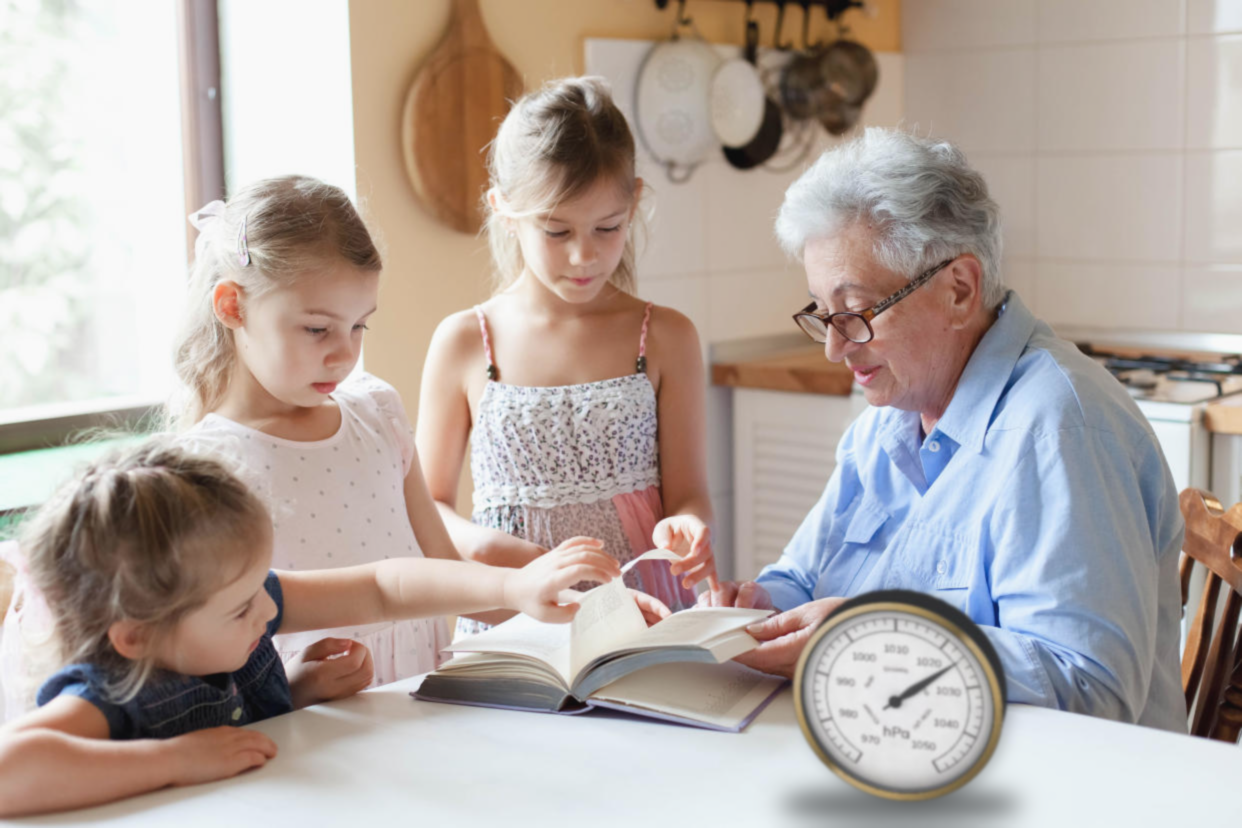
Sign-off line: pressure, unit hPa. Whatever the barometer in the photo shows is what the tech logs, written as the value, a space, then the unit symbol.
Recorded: 1024 hPa
